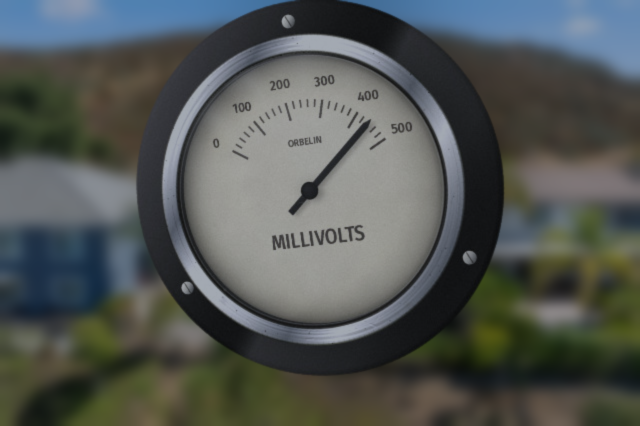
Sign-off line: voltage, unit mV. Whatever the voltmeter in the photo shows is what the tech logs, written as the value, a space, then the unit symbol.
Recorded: 440 mV
